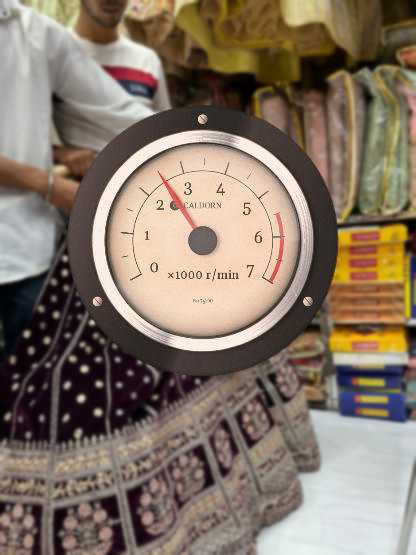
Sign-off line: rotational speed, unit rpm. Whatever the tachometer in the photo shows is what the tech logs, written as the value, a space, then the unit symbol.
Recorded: 2500 rpm
